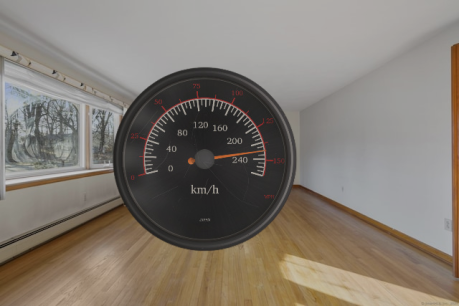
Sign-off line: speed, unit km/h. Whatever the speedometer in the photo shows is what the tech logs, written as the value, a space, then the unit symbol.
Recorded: 230 km/h
